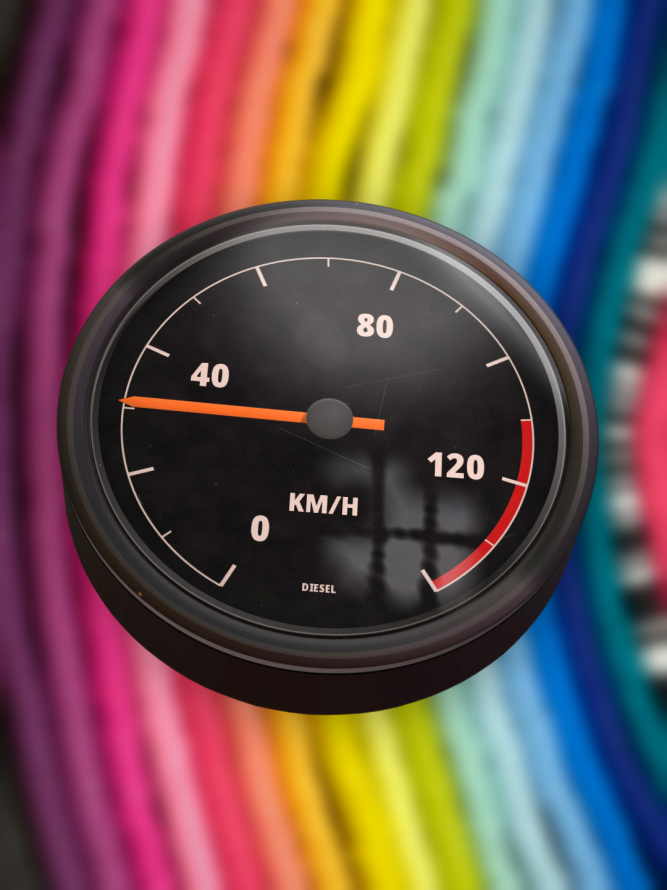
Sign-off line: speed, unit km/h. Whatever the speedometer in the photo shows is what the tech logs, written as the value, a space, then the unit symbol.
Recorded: 30 km/h
